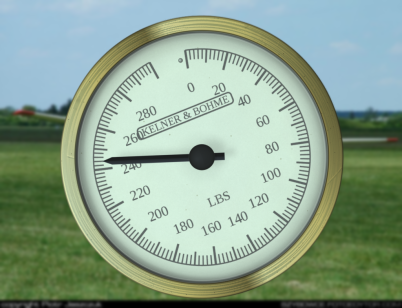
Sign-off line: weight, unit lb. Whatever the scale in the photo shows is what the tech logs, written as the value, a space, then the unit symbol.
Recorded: 244 lb
